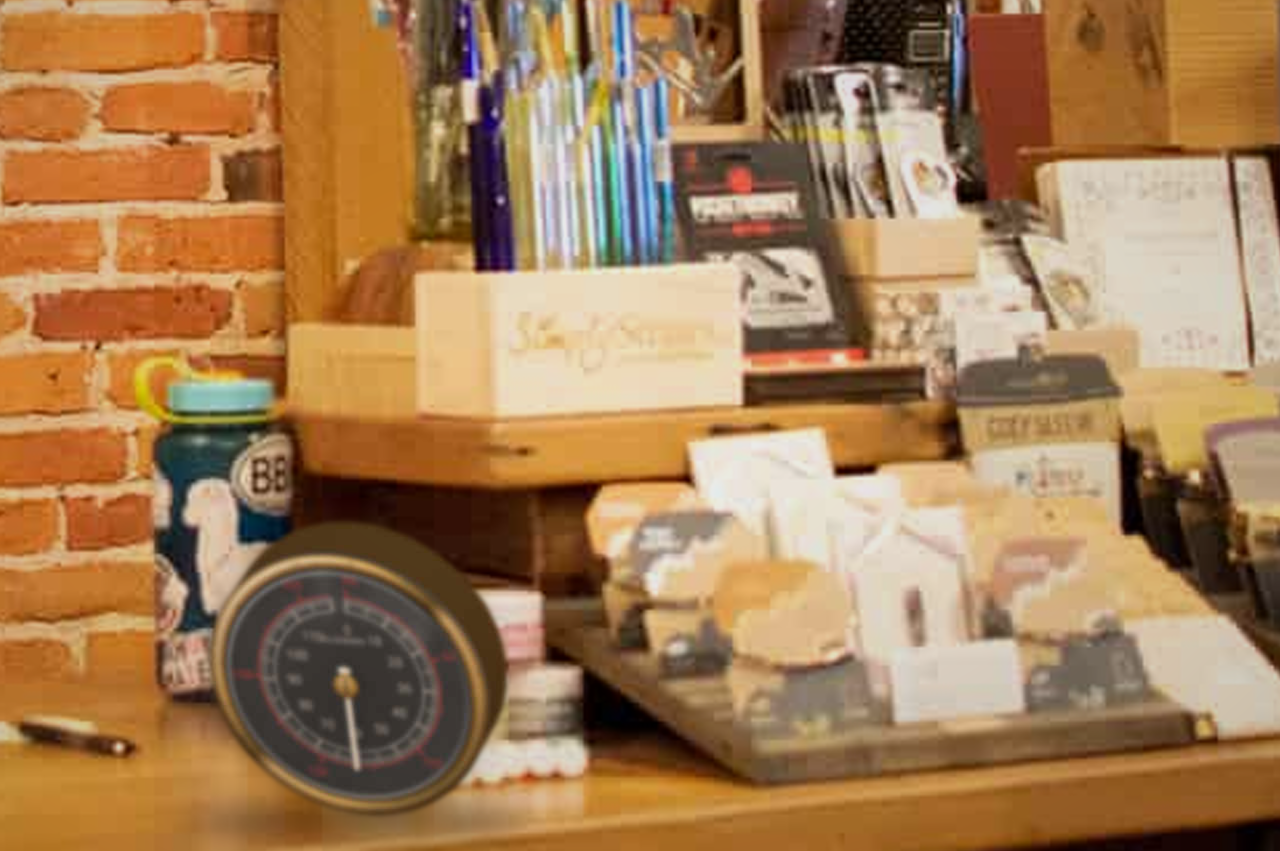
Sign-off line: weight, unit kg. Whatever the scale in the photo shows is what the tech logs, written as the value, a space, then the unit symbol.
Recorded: 60 kg
